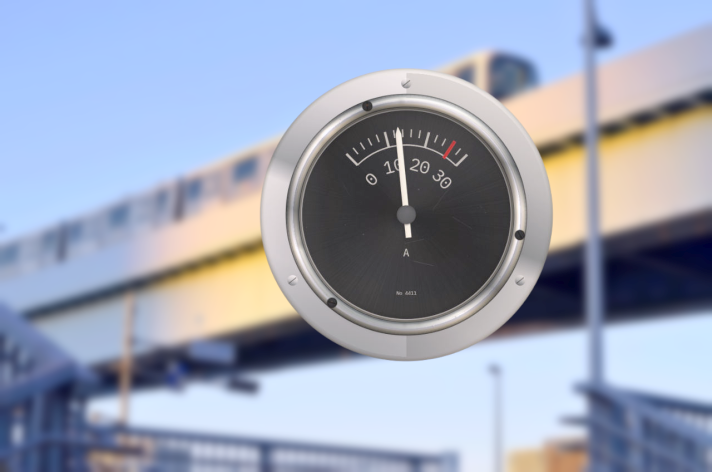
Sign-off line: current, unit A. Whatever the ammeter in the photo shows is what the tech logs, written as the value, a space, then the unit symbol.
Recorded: 13 A
